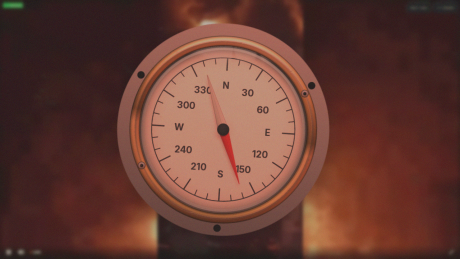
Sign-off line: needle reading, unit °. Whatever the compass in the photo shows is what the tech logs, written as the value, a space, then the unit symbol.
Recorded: 160 °
